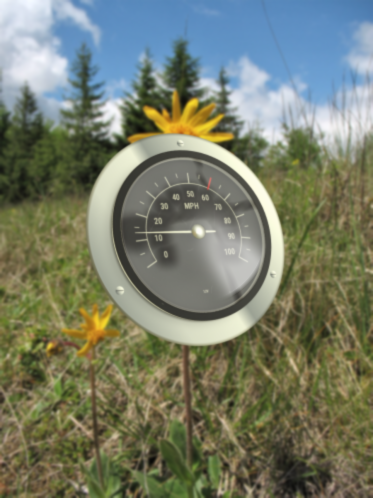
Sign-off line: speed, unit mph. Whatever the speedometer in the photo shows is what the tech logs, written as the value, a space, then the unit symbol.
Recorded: 12.5 mph
